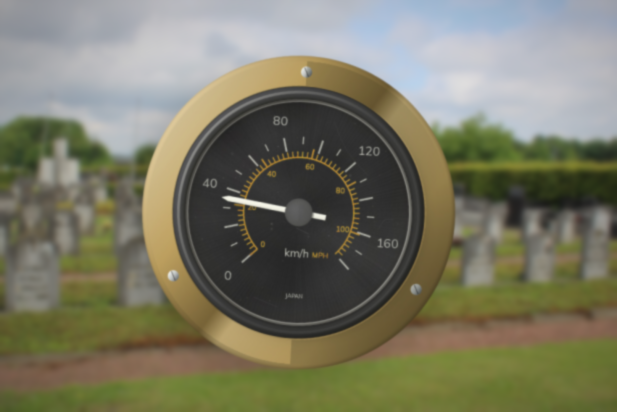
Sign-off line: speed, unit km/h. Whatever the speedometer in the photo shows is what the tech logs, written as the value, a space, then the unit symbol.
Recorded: 35 km/h
